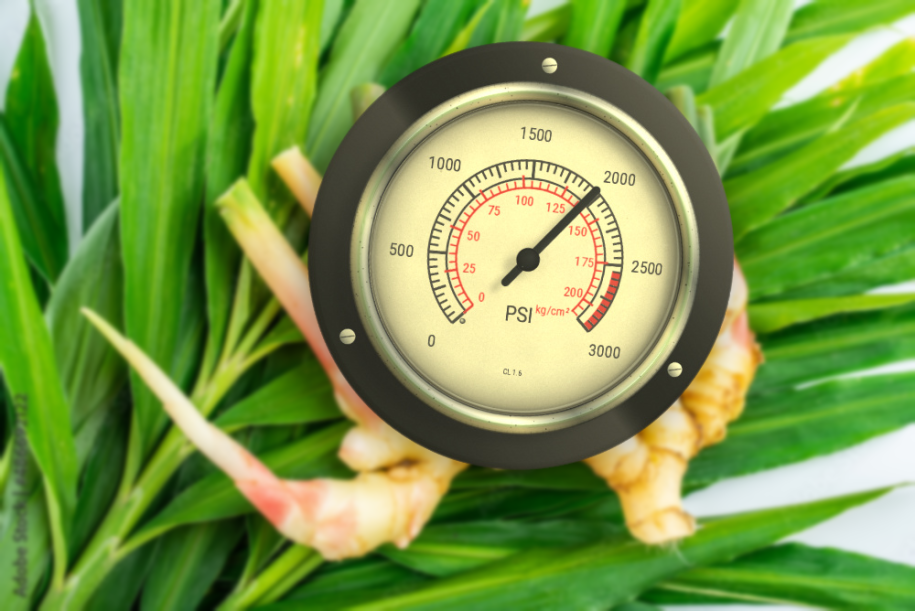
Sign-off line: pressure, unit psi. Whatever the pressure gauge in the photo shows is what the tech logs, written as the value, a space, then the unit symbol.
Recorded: 1950 psi
